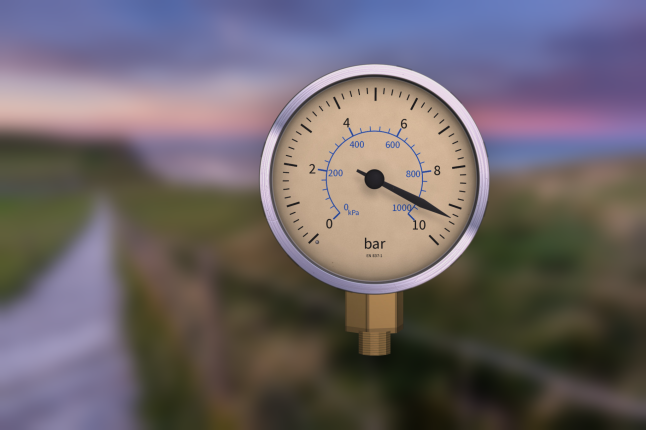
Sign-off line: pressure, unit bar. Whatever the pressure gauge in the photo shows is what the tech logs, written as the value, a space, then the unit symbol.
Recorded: 9.3 bar
